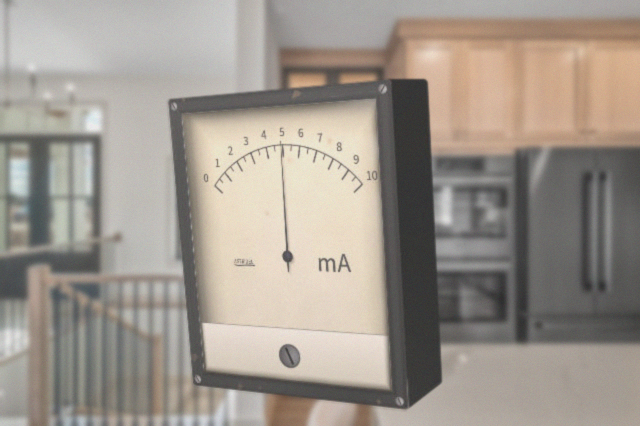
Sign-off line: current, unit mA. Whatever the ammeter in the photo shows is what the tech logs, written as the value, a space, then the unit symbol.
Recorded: 5 mA
